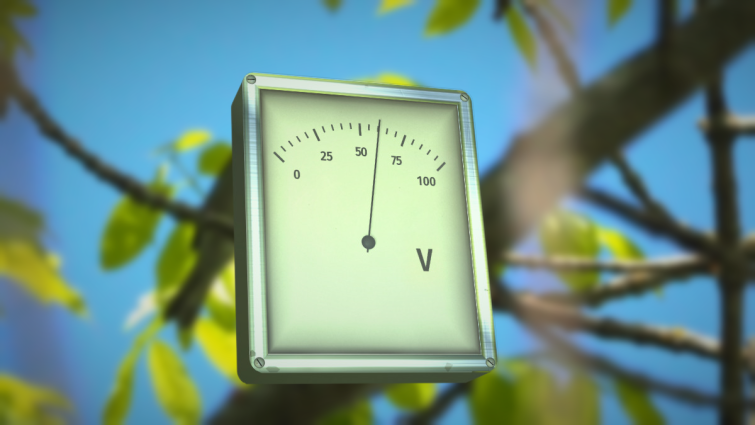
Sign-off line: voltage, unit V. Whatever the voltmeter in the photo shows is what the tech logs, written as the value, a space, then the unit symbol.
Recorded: 60 V
